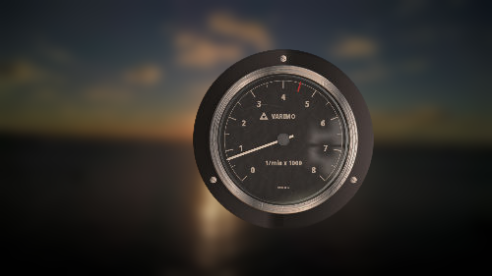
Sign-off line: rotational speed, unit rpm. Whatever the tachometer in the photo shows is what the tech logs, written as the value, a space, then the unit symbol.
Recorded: 750 rpm
